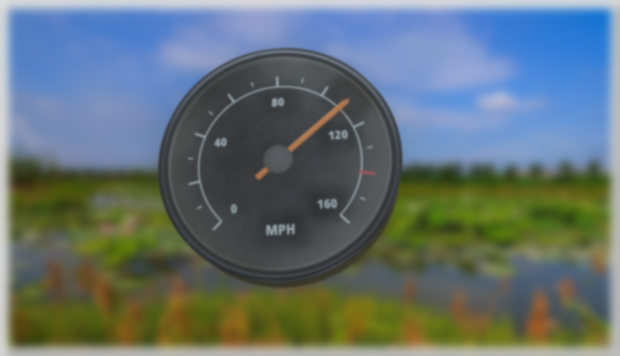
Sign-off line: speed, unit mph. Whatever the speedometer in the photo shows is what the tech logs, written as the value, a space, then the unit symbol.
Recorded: 110 mph
